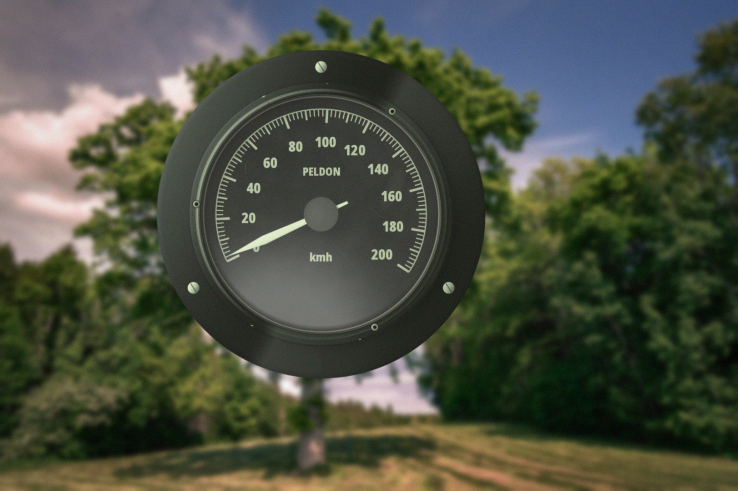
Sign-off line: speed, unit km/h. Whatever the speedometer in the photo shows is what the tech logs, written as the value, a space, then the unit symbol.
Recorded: 2 km/h
